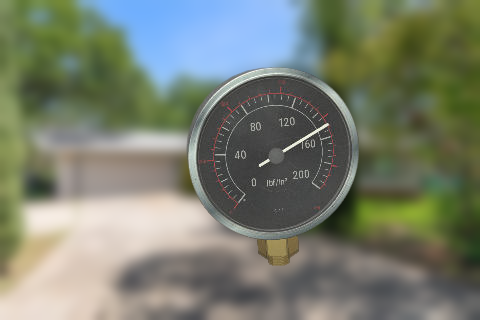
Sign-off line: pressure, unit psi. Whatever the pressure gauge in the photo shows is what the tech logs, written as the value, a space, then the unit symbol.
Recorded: 150 psi
